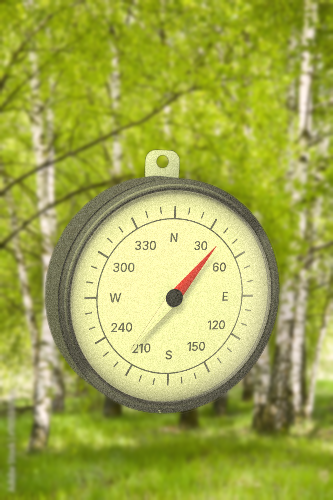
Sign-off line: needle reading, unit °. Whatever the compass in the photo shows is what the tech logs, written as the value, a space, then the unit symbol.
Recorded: 40 °
